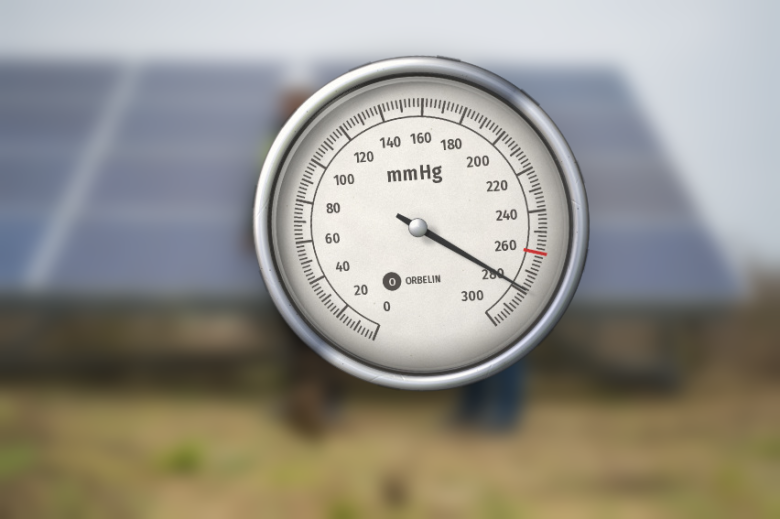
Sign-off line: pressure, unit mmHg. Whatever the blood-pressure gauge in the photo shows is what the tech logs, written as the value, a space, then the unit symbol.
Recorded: 278 mmHg
